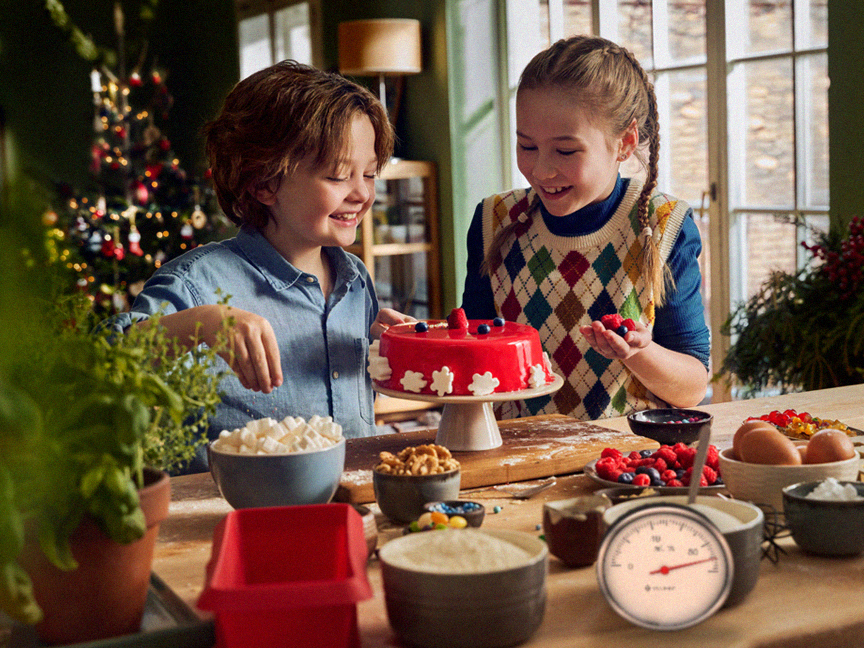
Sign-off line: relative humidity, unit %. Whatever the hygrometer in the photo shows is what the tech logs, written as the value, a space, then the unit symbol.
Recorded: 90 %
